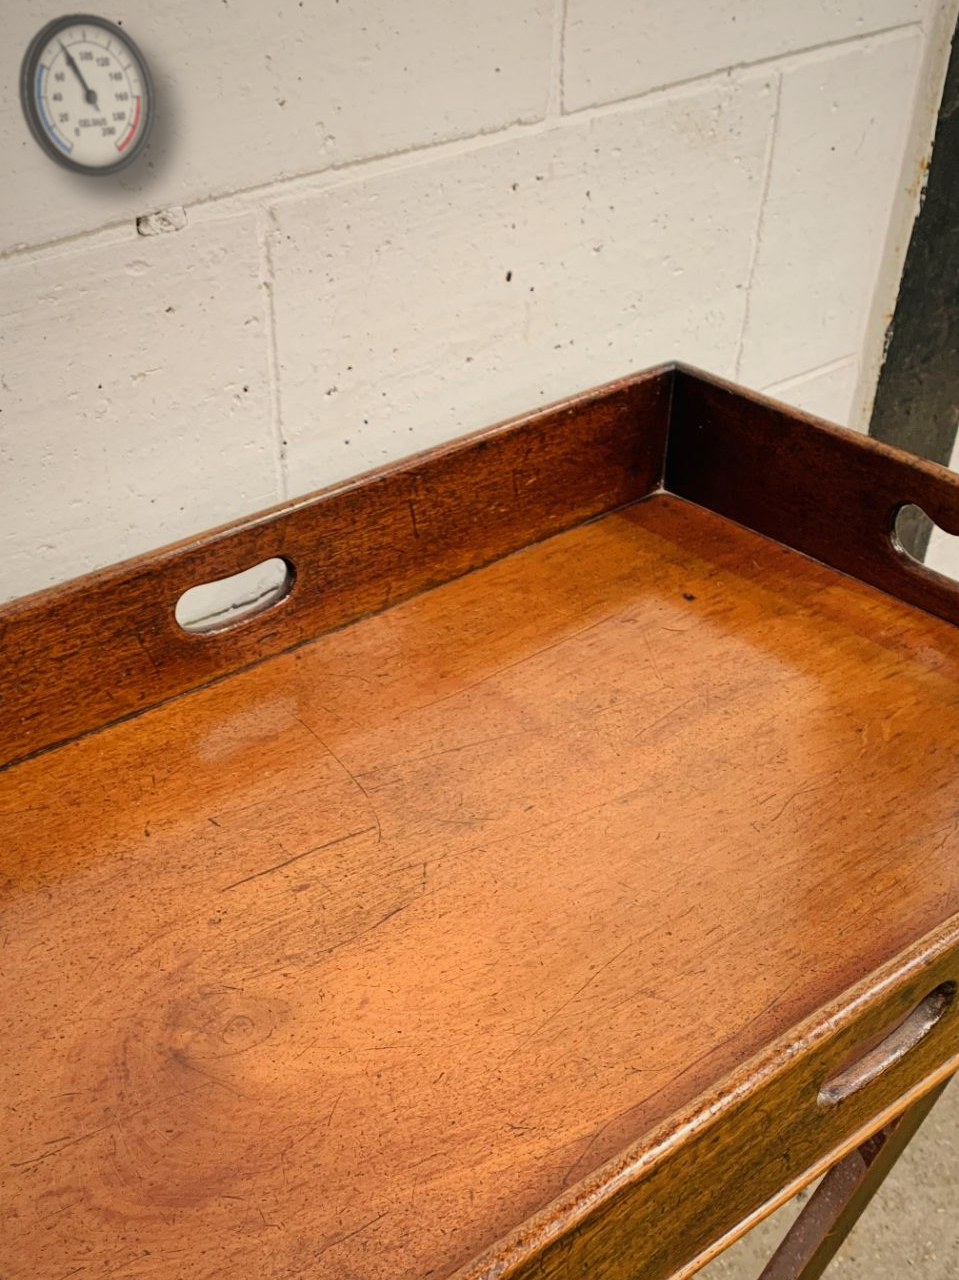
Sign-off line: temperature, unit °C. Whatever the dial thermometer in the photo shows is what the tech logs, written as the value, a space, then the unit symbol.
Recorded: 80 °C
